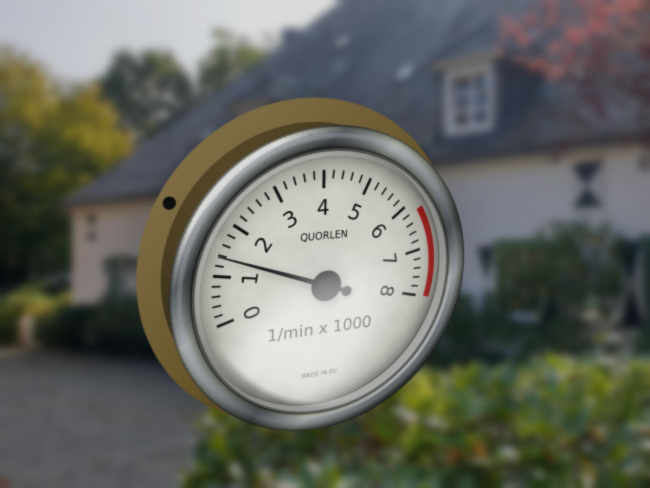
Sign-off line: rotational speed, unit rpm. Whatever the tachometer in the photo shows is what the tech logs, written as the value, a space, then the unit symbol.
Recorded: 1400 rpm
